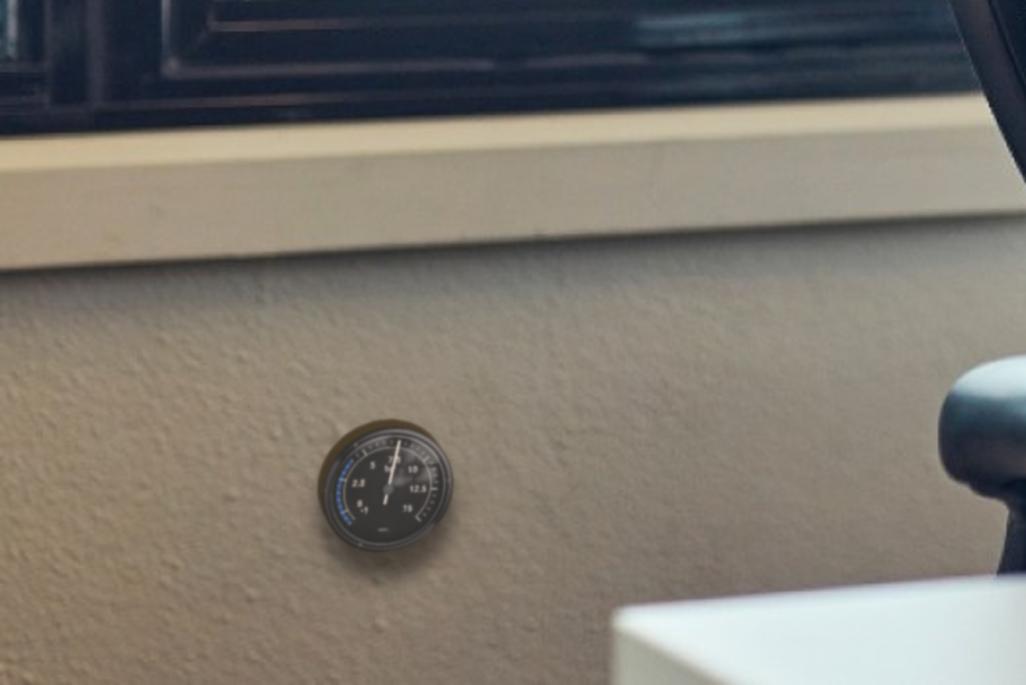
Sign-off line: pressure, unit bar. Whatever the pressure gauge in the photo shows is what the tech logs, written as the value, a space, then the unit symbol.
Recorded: 7.5 bar
